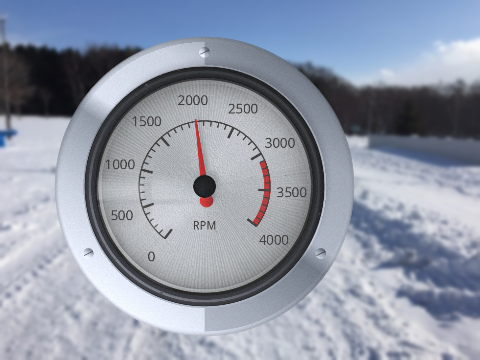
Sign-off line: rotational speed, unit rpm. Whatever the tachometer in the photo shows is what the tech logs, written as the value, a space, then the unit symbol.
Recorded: 2000 rpm
